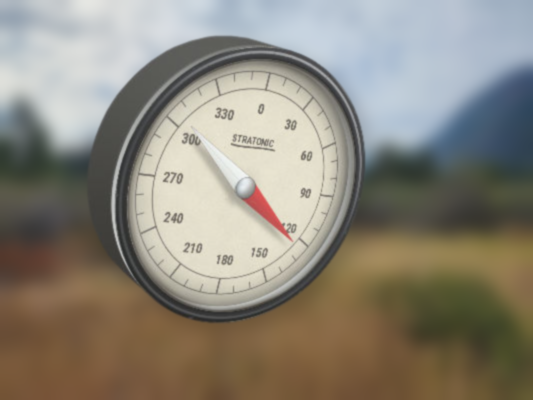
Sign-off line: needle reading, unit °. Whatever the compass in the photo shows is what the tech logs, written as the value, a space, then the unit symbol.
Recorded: 125 °
